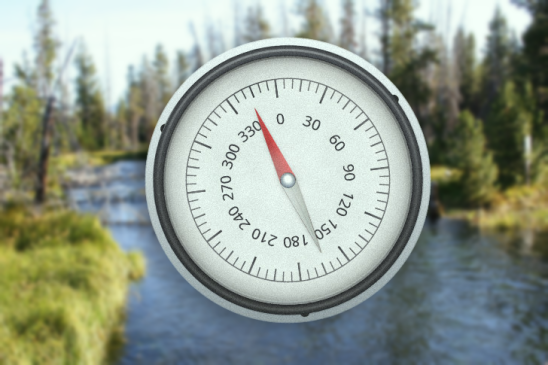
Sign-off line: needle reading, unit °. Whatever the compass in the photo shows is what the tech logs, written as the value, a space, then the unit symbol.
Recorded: 342.5 °
